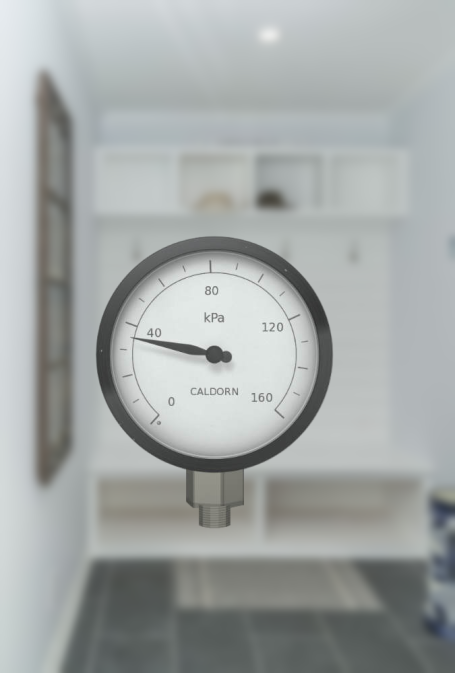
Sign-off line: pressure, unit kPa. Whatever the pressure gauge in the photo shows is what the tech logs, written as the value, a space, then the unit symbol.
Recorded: 35 kPa
